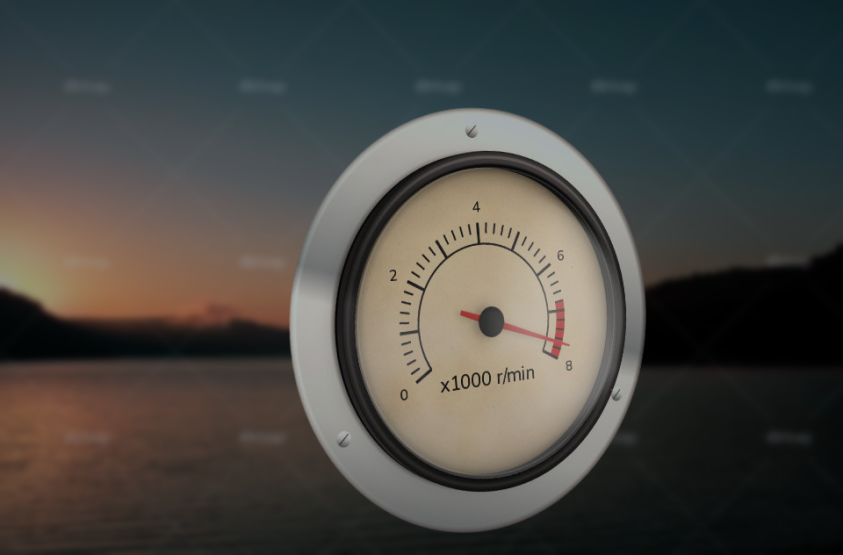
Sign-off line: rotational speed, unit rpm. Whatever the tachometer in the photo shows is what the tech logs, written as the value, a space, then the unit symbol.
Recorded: 7700 rpm
